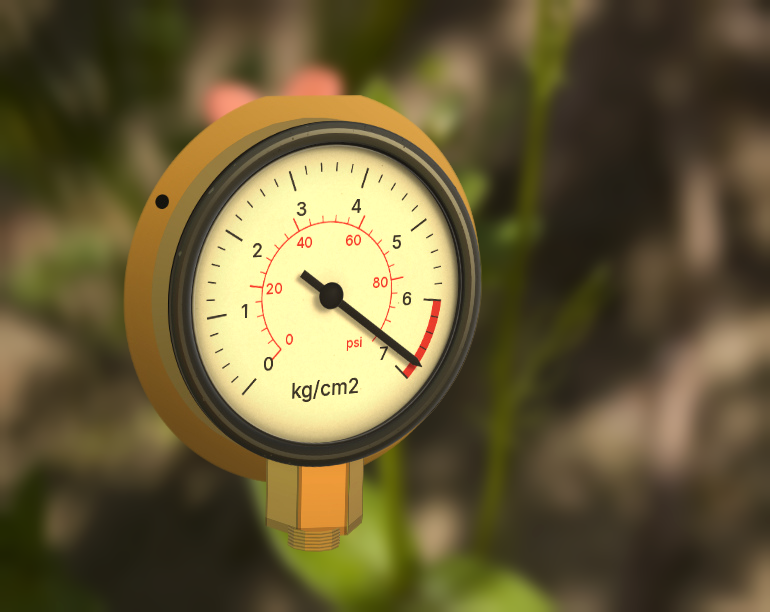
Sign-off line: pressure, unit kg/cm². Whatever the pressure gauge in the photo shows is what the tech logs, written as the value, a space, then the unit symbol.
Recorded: 6.8 kg/cm²
